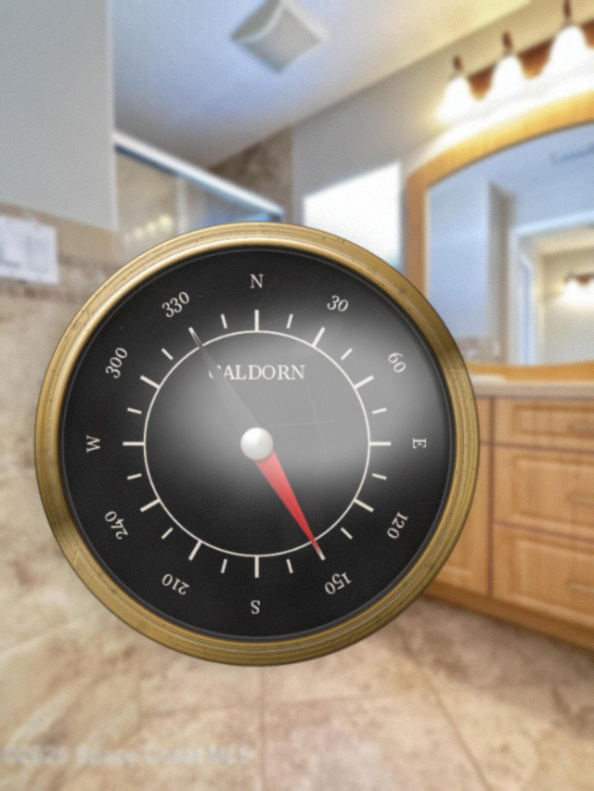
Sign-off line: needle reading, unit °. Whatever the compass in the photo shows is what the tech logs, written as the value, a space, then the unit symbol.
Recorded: 150 °
